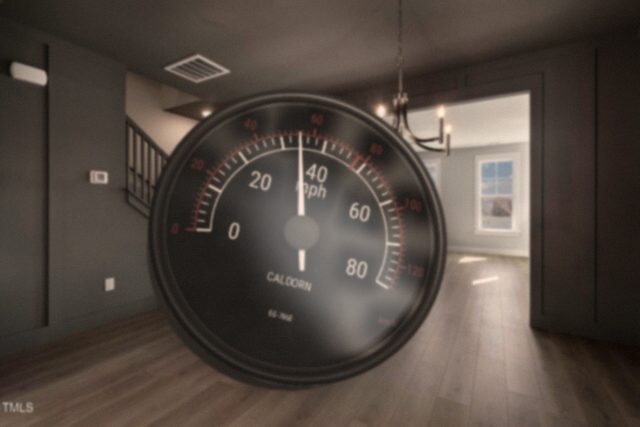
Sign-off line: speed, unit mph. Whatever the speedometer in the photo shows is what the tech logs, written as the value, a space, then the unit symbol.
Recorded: 34 mph
